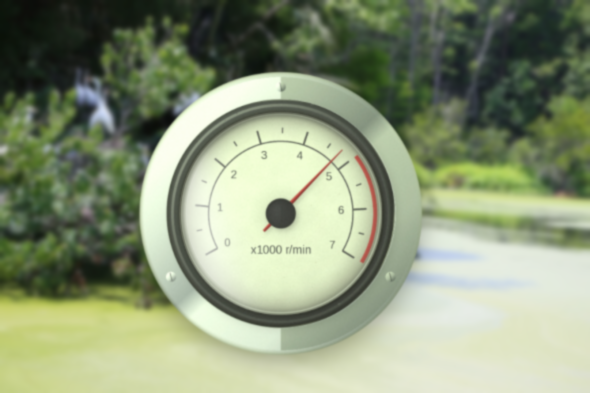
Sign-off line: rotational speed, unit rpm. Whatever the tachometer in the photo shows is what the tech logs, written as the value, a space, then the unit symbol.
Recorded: 4750 rpm
